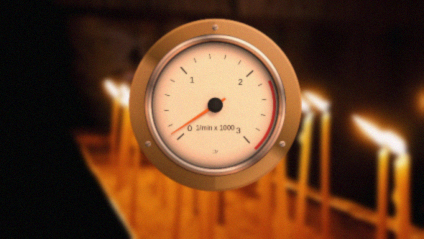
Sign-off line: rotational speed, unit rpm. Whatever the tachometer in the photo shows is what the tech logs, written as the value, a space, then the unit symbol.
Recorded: 100 rpm
